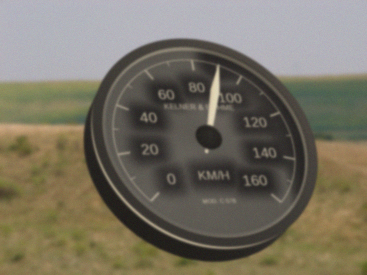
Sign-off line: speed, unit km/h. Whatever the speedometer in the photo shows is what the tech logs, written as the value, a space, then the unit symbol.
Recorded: 90 km/h
